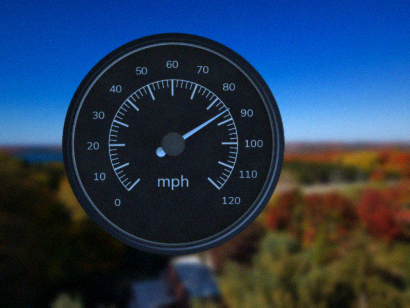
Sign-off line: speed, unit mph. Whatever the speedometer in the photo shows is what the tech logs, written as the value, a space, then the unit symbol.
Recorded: 86 mph
